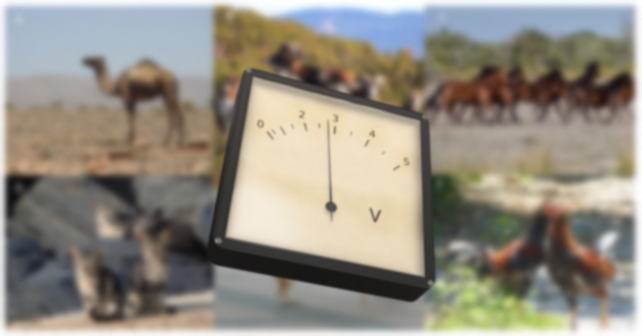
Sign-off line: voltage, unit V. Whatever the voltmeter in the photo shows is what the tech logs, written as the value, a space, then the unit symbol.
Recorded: 2.75 V
